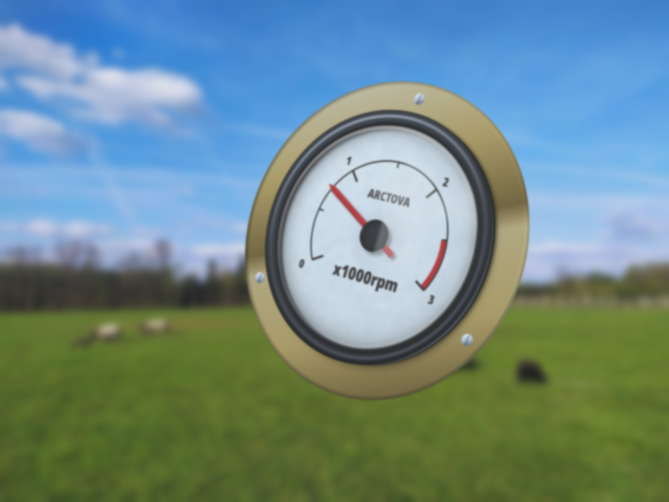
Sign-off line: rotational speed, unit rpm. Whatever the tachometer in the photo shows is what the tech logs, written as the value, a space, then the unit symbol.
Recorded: 750 rpm
